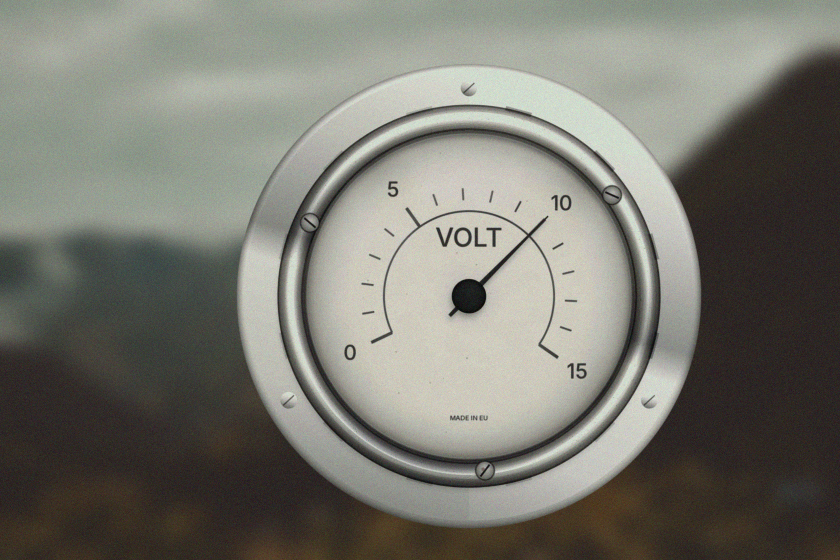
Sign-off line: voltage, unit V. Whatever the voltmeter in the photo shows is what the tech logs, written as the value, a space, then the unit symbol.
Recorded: 10 V
